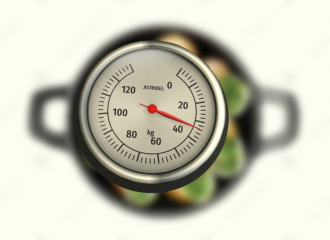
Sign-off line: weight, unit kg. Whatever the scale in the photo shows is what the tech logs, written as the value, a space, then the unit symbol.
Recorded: 34 kg
